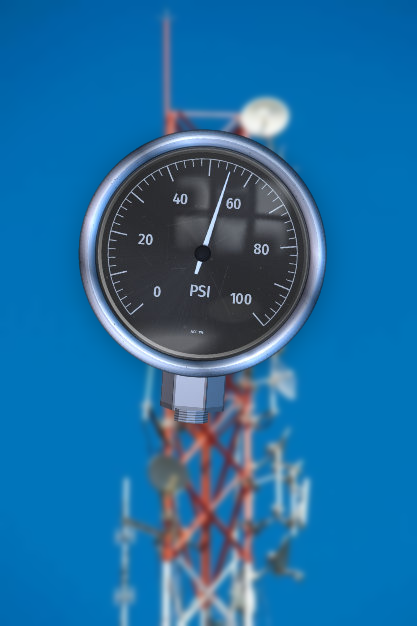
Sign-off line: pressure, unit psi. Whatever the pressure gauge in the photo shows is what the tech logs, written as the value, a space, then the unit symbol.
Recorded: 55 psi
